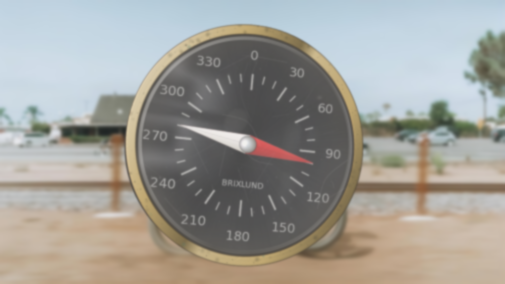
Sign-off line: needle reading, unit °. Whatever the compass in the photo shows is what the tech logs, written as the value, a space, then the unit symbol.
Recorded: 100 °
